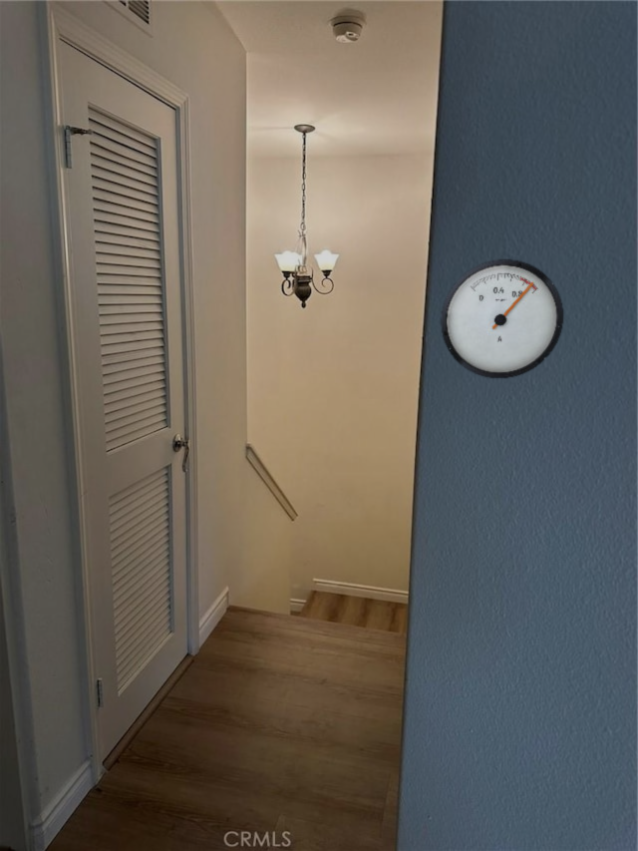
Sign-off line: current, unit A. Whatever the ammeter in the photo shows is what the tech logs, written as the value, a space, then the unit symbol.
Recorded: 0.9 A
